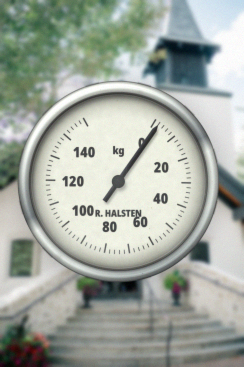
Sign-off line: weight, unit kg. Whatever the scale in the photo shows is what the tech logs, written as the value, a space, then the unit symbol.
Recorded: 2 kg
